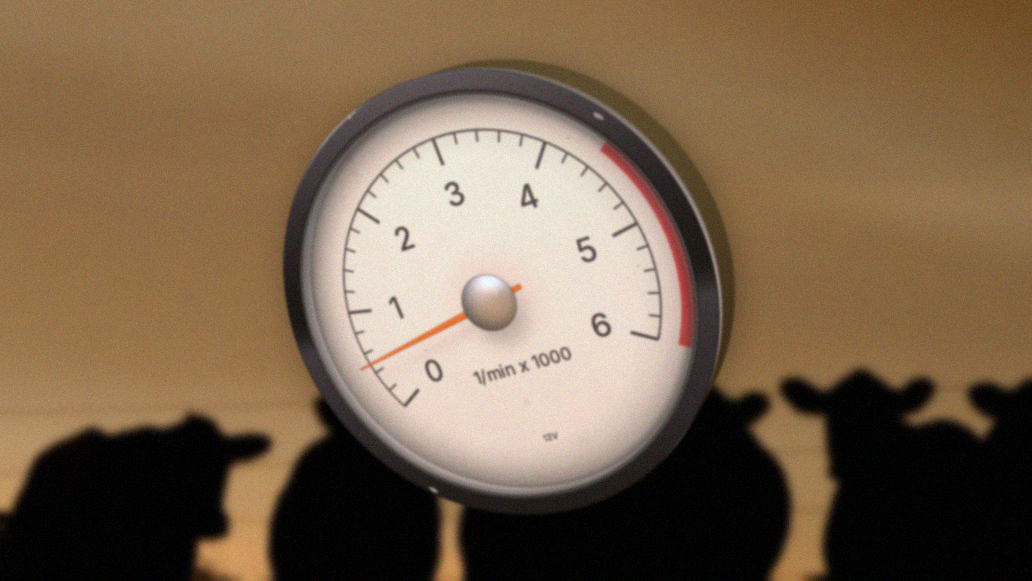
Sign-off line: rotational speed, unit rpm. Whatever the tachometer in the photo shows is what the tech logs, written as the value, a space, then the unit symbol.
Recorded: 500 rpm
